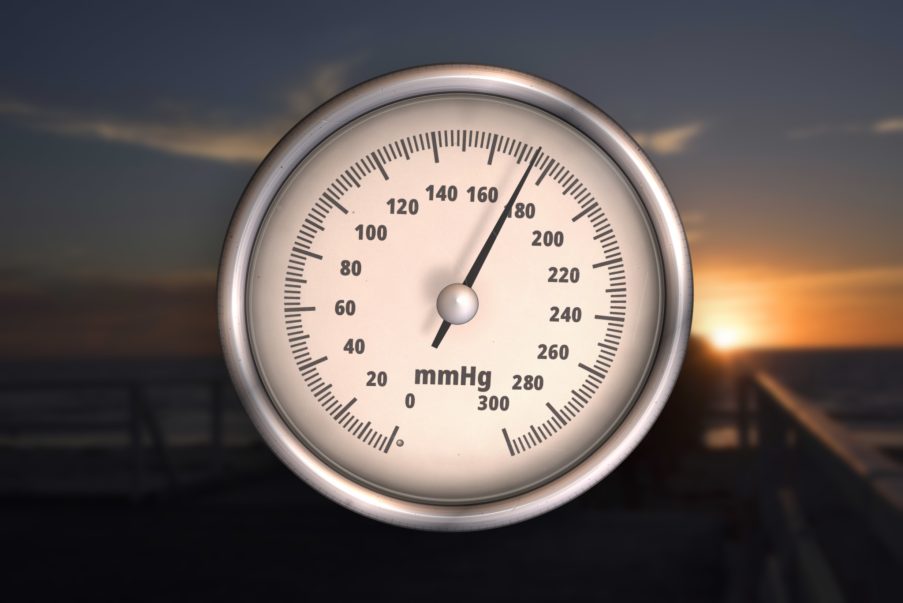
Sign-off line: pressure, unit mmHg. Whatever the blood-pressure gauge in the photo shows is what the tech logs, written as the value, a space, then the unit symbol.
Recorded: 174 mmHg
